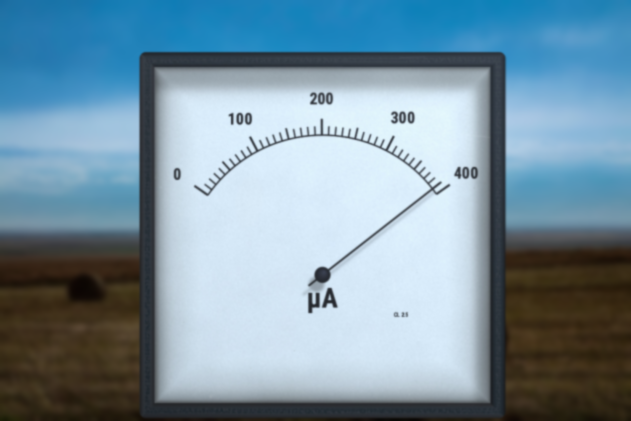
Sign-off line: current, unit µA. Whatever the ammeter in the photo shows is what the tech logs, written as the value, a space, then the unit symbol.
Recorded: 390 µA
